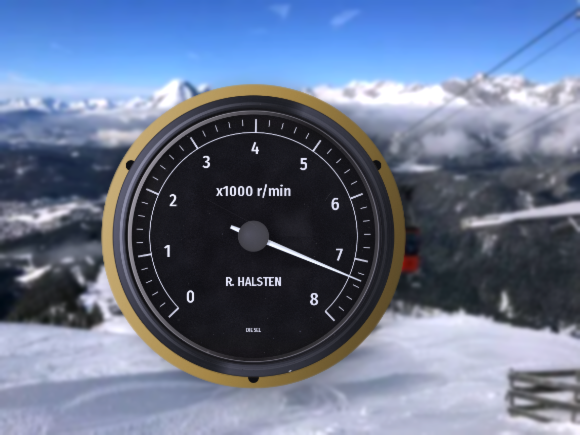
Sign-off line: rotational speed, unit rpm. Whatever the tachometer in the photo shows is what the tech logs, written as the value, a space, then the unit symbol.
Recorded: 7300 rpm
